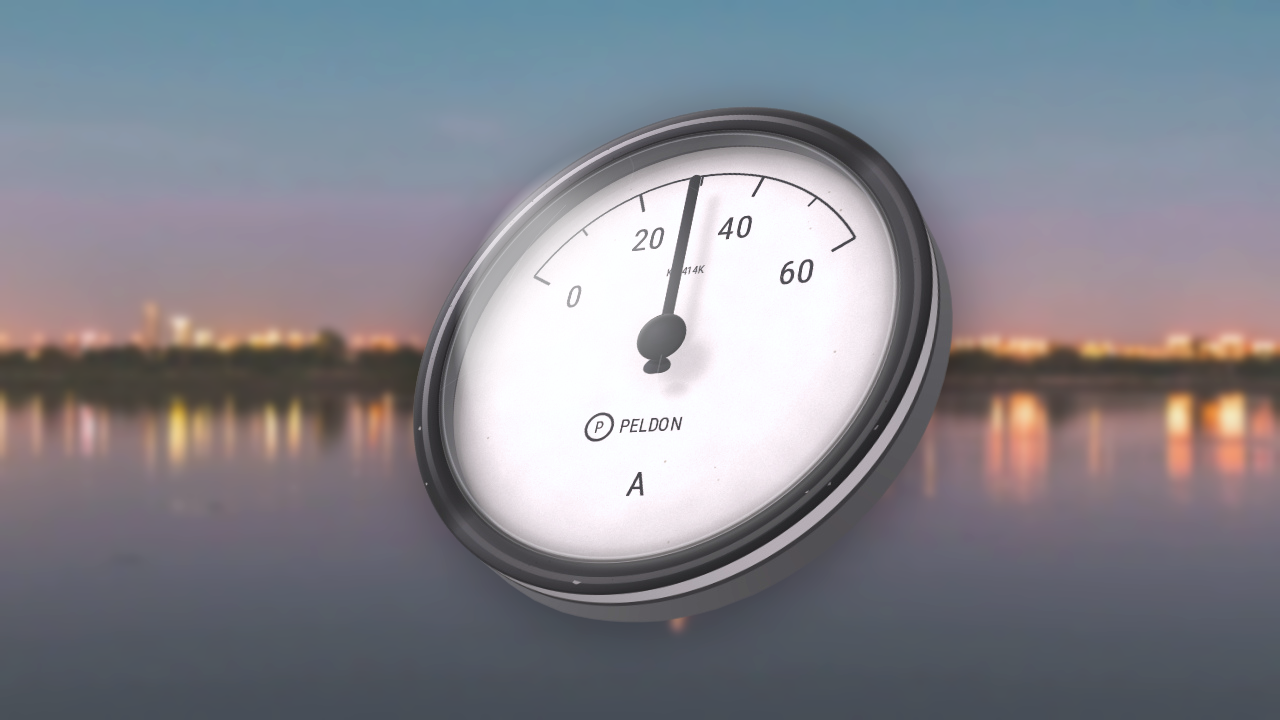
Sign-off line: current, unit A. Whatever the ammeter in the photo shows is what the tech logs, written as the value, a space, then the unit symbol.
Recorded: 30 A
